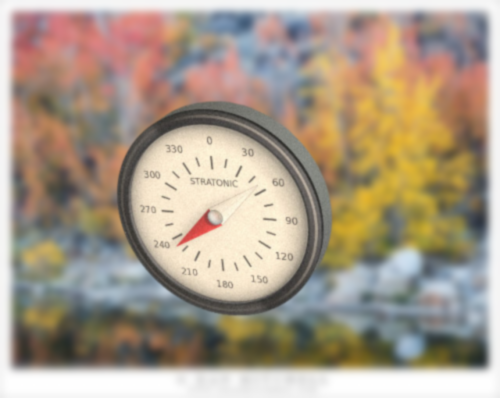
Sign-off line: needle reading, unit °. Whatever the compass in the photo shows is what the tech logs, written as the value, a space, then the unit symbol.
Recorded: 232.5 °
